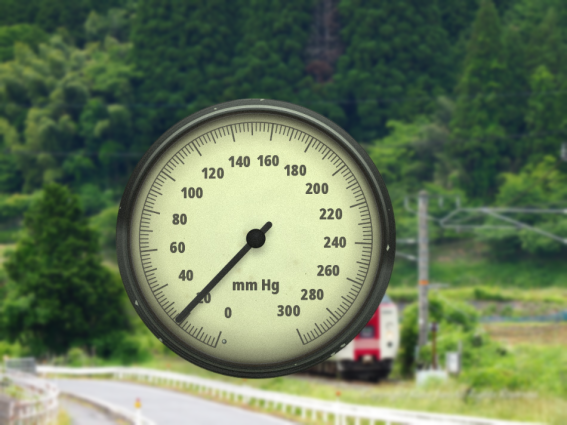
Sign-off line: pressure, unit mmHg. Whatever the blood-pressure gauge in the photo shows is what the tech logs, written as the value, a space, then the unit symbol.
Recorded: 22 mmHg
